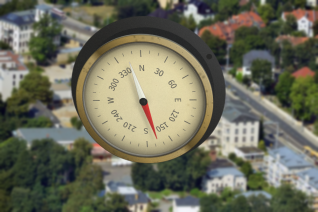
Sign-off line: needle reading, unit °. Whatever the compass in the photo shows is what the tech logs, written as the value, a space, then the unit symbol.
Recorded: 165 °
